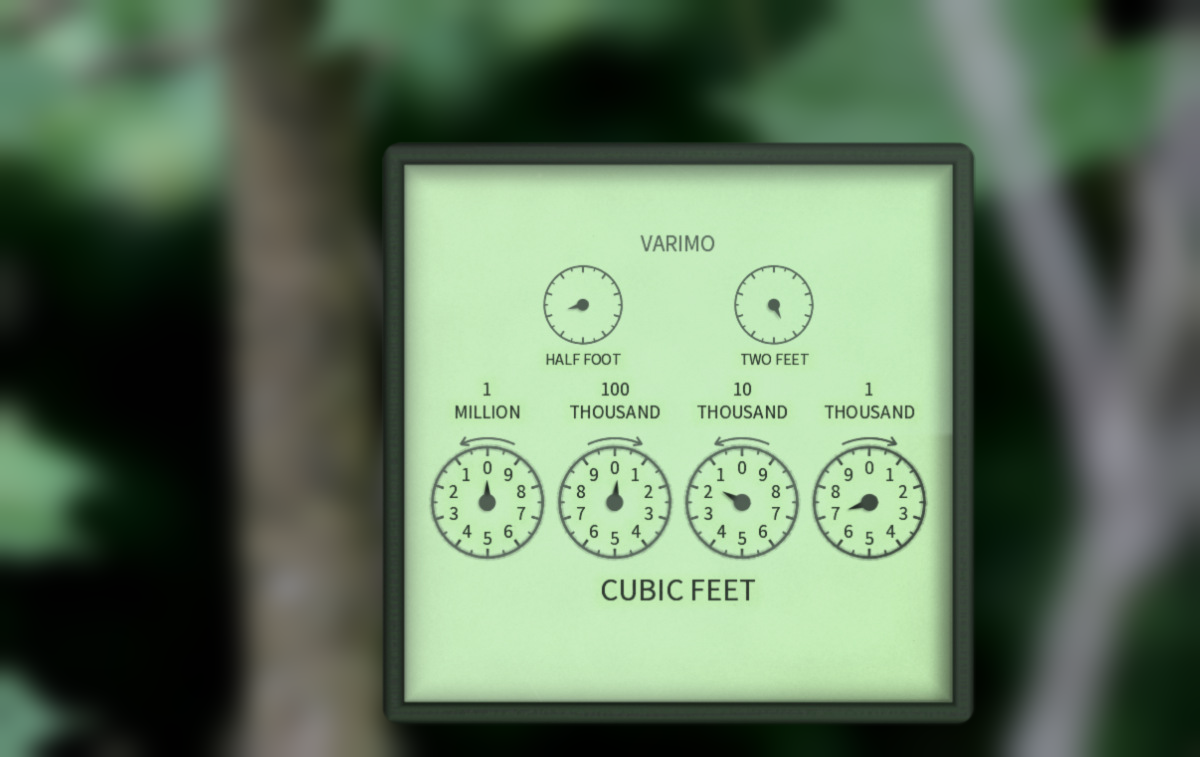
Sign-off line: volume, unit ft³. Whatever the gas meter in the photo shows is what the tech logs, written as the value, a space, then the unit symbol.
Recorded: 1700 ft³
